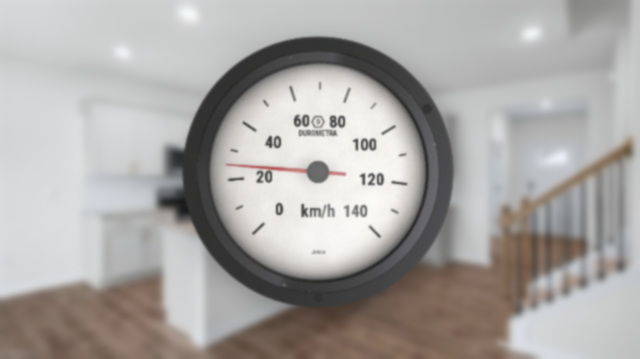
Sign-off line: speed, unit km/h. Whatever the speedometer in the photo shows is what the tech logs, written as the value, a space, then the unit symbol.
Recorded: 25 km/h
